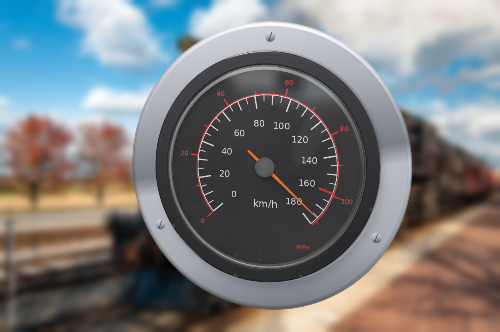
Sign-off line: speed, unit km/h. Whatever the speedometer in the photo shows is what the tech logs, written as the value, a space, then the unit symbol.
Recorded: 175 km/h
